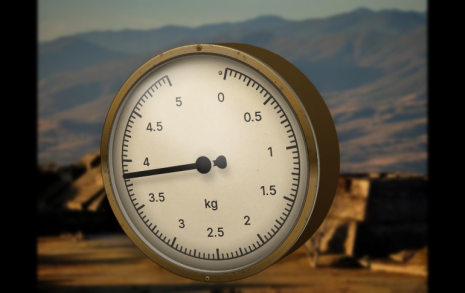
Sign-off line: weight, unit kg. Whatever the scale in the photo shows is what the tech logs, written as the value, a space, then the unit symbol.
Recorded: 3.85 kg
